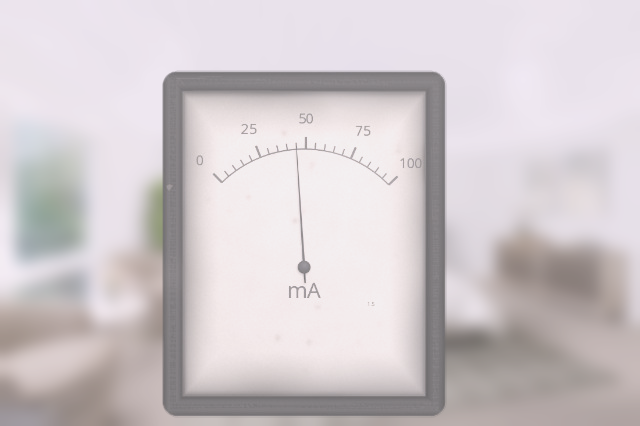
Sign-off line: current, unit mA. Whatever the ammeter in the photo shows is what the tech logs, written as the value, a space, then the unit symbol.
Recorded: 45 mA
